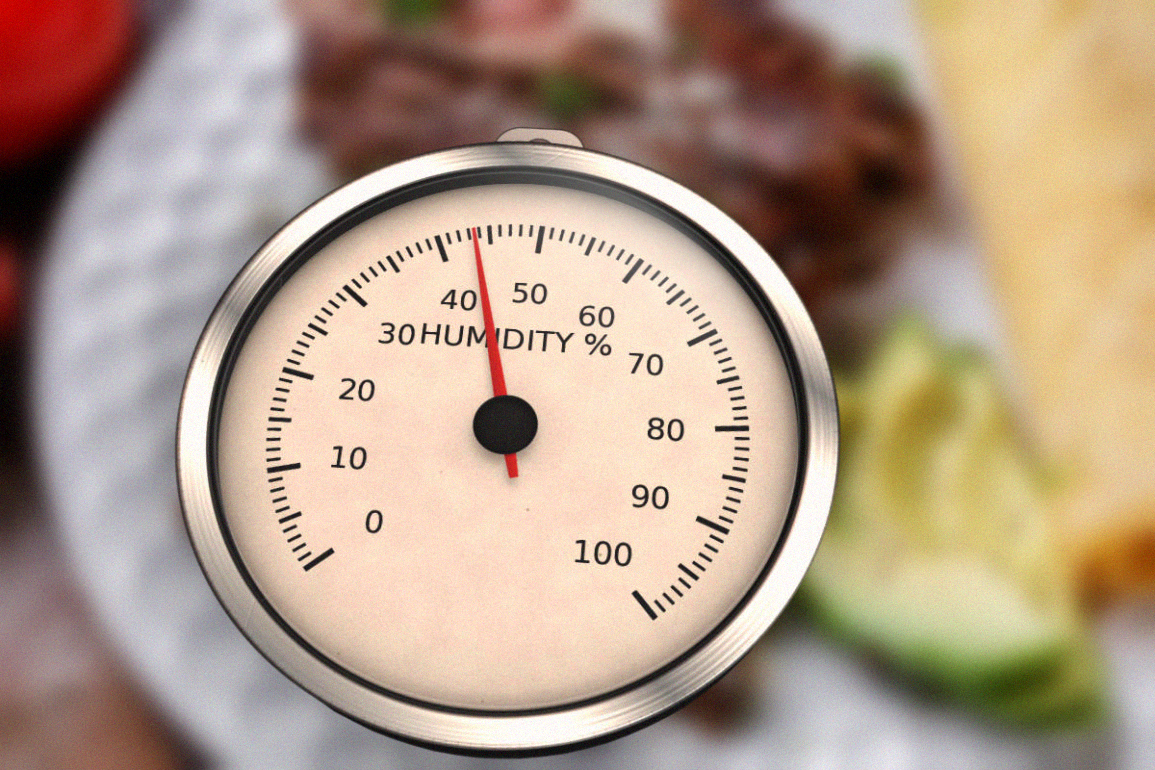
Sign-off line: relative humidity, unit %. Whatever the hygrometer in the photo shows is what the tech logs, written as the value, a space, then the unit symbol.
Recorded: 43.5 %
